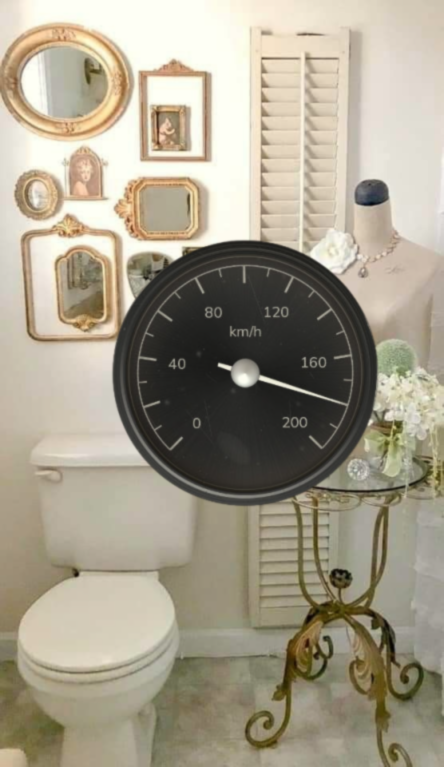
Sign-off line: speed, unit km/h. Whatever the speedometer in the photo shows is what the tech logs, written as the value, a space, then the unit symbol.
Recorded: 180 km/h
